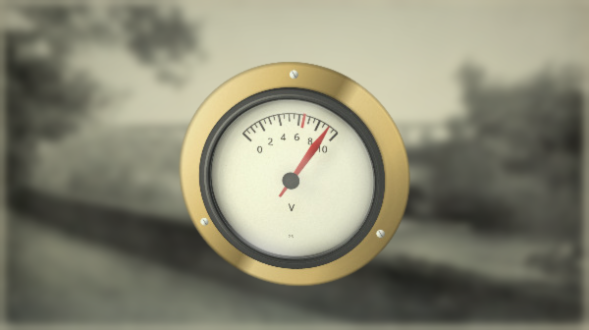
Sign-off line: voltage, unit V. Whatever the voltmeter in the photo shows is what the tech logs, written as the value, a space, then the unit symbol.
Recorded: 9 V
